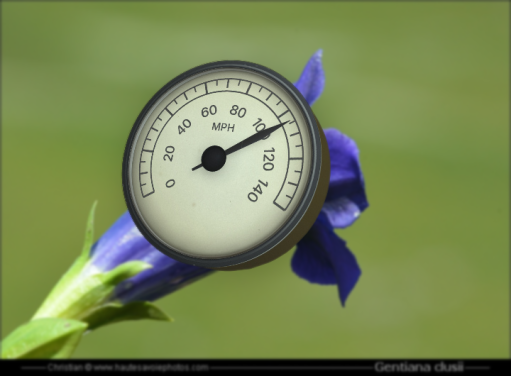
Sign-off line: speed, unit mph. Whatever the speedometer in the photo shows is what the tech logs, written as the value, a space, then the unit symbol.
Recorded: 105 mph
